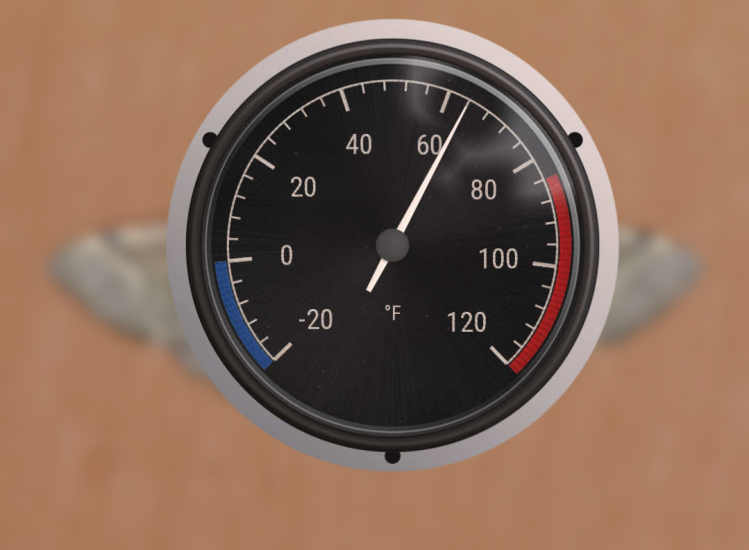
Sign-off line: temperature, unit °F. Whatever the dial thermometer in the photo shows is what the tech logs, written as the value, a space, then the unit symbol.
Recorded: 64 °F
